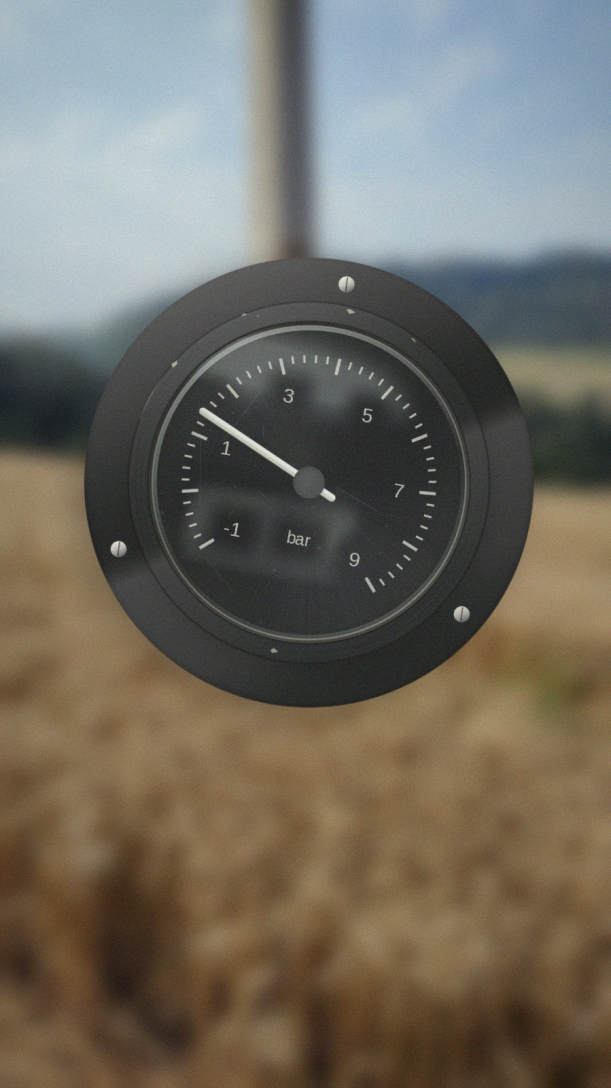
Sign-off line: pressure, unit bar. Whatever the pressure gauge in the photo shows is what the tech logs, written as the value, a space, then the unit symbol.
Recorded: 1.4 bar
